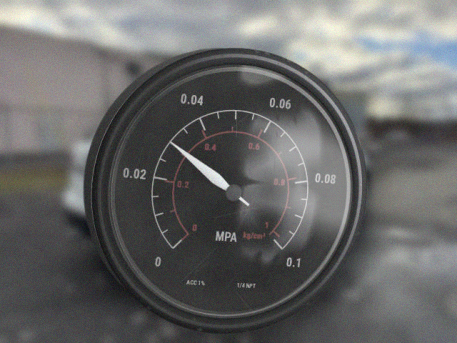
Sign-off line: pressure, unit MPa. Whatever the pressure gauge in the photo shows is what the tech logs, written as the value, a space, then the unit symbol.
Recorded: 0.03 MPa
